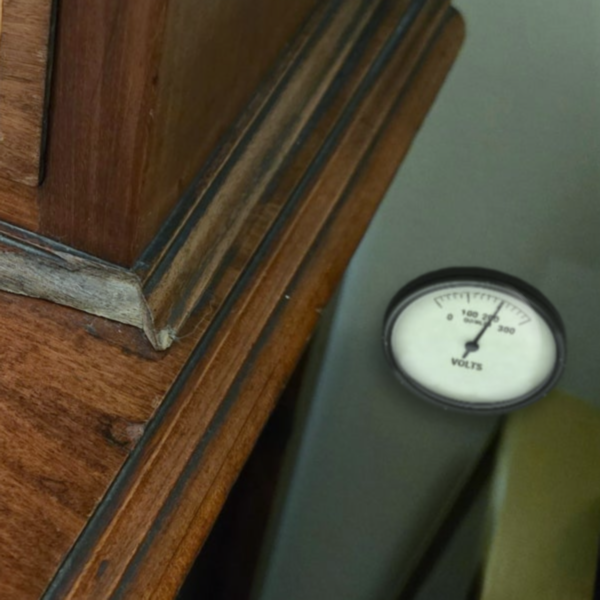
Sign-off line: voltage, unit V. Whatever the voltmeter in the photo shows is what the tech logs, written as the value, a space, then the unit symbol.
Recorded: 200 V
